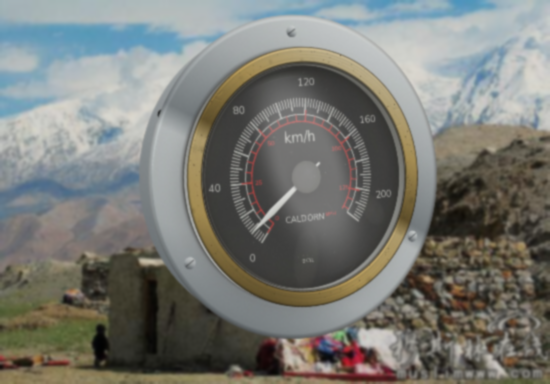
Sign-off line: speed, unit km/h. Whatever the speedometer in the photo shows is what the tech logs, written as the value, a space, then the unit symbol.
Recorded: 10 km/h
